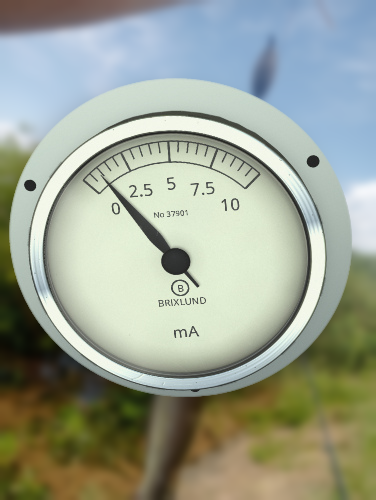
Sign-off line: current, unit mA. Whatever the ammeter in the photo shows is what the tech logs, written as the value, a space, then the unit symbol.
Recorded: 1 mA
